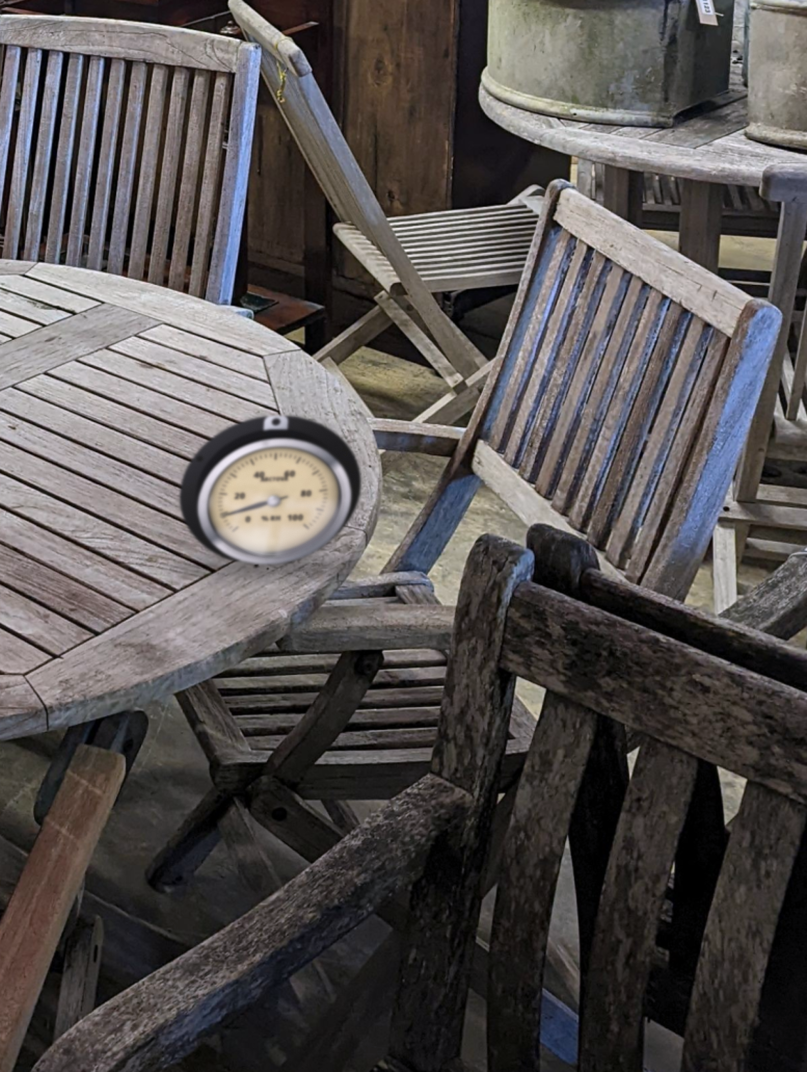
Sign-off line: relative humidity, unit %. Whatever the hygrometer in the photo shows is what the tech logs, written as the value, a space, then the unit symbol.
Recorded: 10 %
